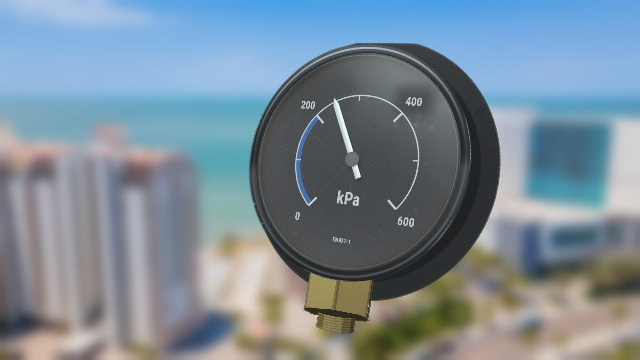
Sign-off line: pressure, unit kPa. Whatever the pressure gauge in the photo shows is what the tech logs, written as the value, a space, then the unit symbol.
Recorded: 250 kPa
